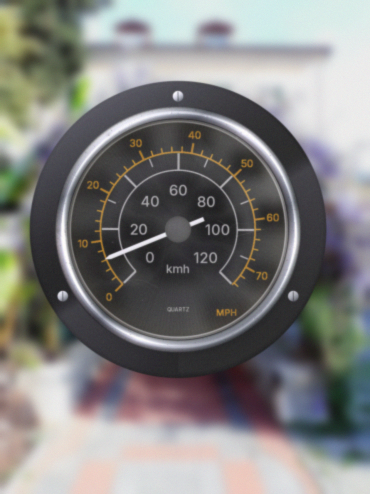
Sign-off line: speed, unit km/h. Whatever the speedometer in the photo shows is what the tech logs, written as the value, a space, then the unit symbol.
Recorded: 10 km/h
